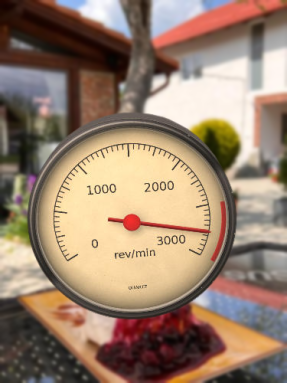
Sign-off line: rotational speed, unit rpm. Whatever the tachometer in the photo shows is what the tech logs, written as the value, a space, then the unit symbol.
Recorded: 2750 rpm
